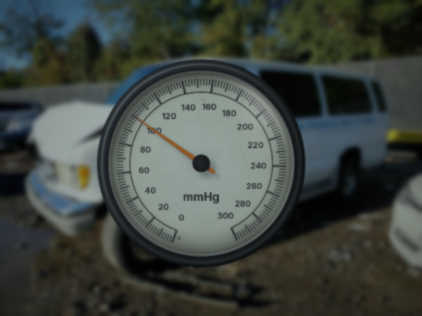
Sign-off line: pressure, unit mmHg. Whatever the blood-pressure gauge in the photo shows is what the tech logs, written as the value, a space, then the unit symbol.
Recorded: 100 mmHg
